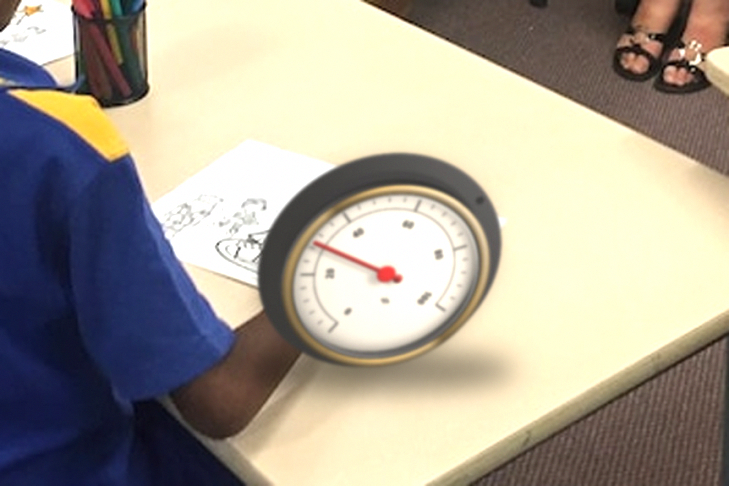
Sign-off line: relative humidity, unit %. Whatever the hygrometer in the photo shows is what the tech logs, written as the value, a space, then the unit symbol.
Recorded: 30 %
